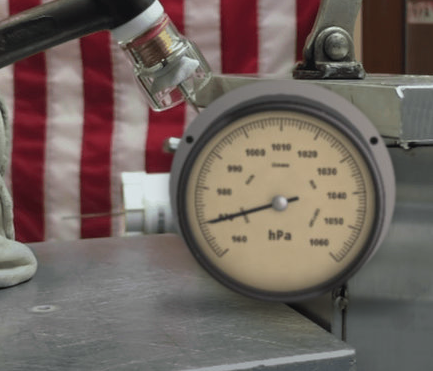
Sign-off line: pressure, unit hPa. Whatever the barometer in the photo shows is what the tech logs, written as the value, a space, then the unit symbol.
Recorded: 970 hPa
